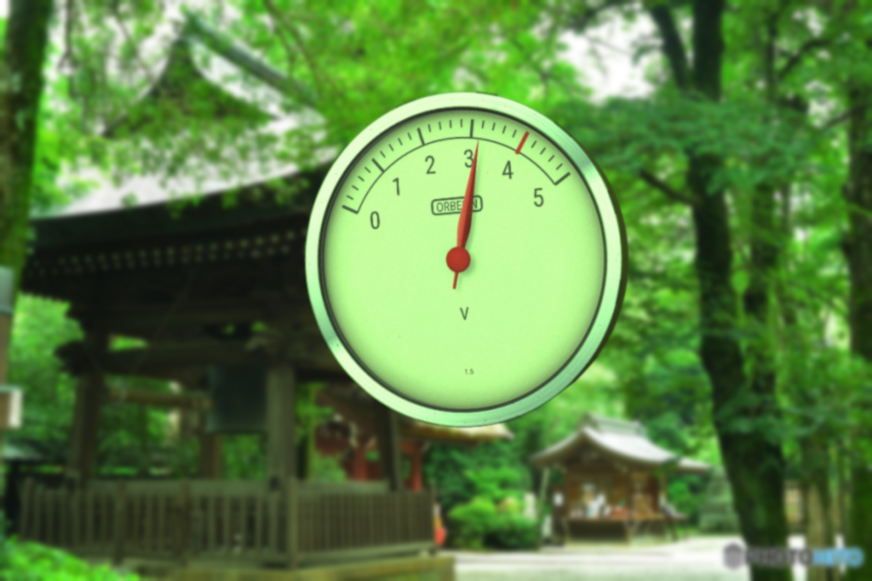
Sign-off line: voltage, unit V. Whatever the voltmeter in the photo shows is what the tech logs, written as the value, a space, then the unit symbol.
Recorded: 3.2 V
